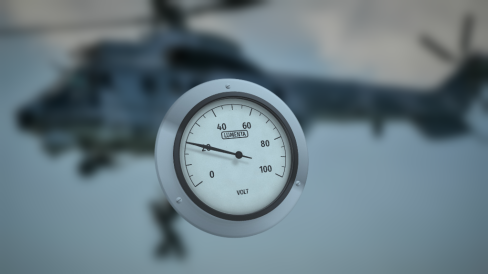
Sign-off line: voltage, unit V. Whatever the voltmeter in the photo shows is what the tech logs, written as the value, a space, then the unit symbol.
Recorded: 20 V
